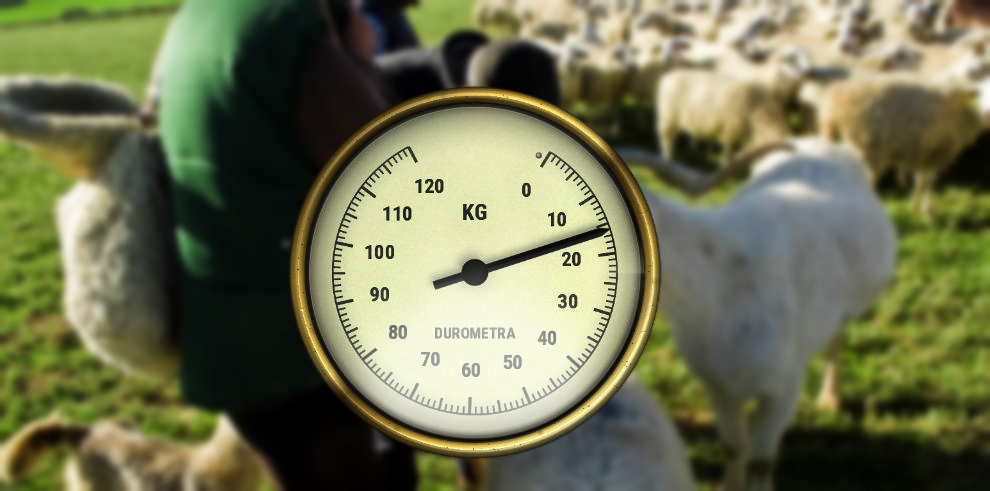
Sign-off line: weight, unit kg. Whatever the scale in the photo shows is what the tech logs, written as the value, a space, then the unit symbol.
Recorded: 16 kg
